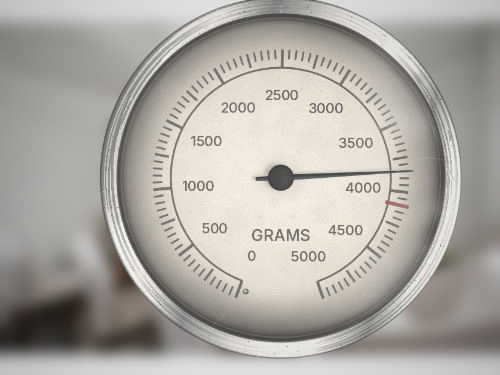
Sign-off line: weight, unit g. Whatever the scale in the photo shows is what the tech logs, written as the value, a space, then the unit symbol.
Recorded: 3850 g
